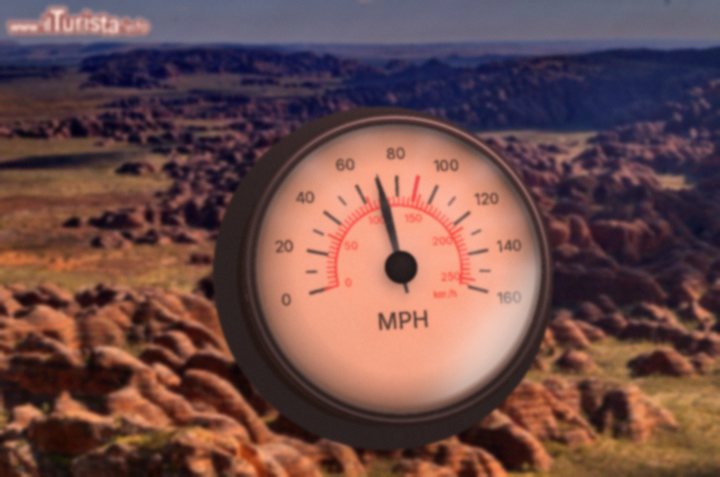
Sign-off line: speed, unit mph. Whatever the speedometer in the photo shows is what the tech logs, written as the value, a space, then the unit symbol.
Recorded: 70 mph
